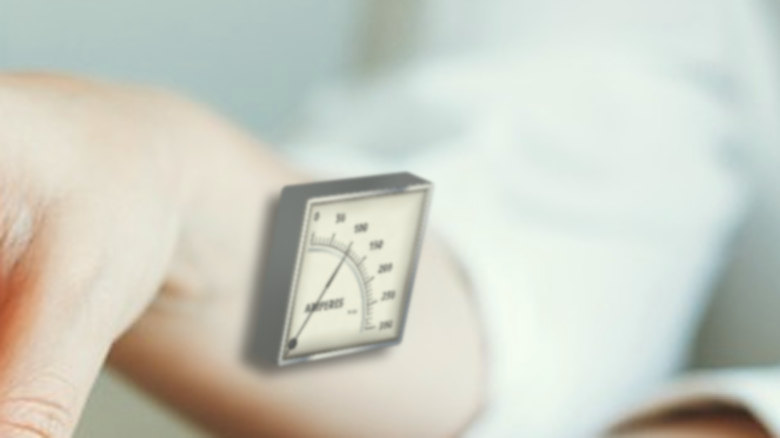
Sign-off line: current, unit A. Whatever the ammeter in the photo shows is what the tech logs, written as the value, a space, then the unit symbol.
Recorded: 100 A
